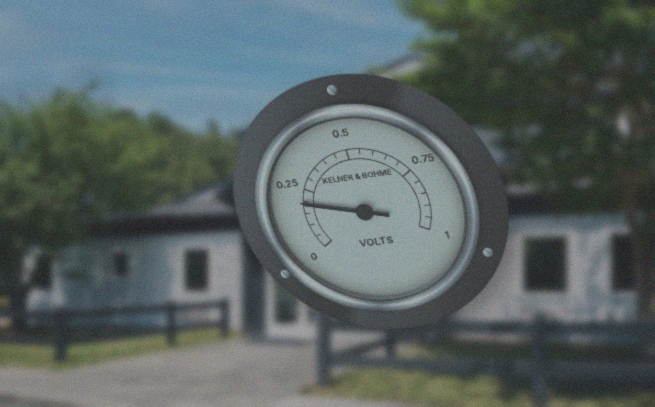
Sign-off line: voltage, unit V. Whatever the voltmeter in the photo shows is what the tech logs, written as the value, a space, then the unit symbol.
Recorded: 0.2 V
